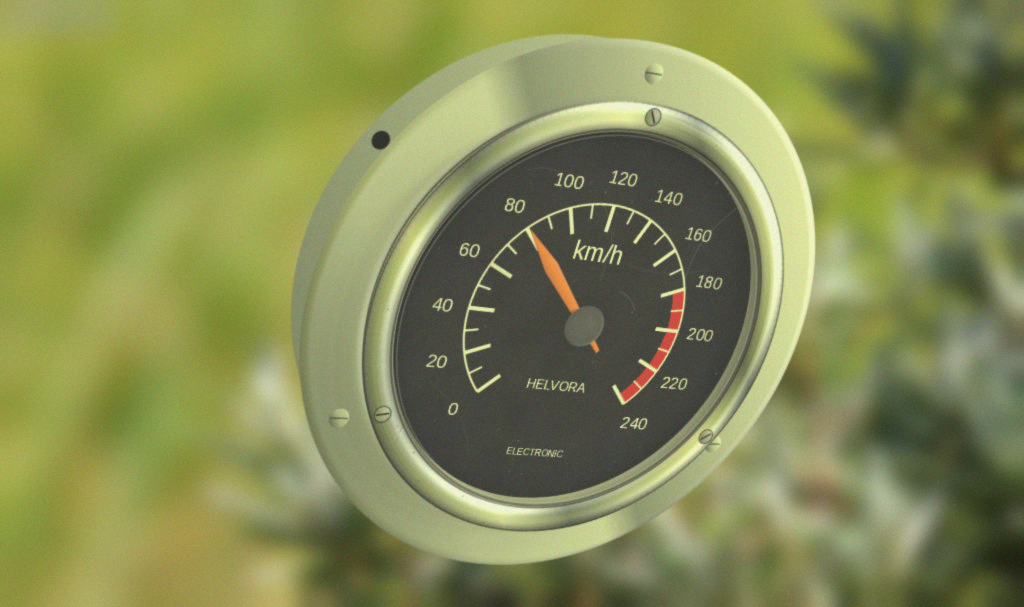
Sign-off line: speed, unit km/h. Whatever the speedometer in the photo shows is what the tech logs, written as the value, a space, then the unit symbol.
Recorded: 80 km/h
